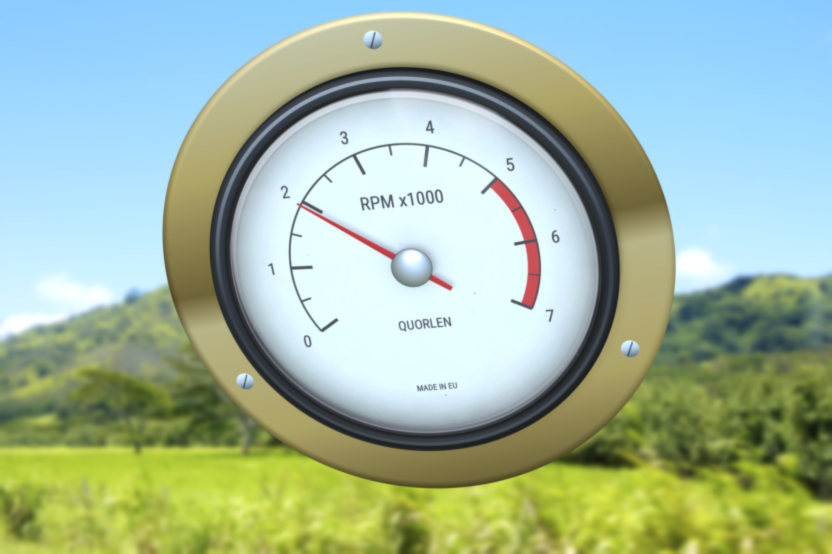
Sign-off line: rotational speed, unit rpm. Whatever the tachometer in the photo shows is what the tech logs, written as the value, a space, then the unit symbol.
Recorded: 2000 rpm
